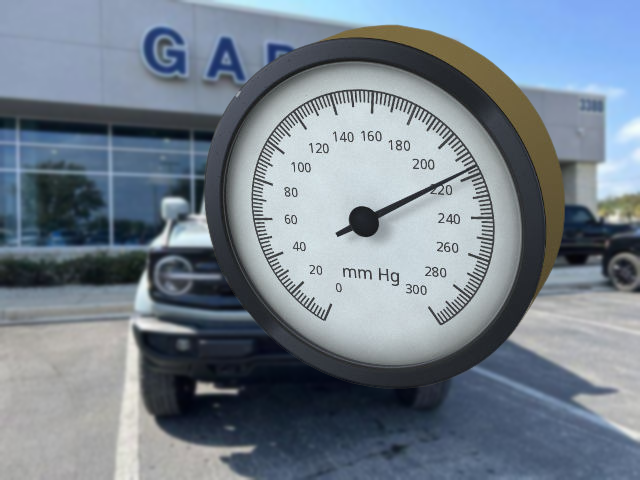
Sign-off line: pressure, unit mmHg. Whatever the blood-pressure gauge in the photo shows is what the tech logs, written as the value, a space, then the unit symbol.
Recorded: 216 mmHg
